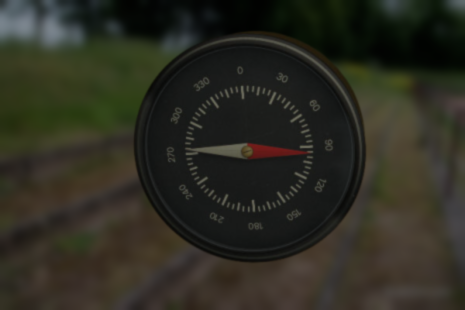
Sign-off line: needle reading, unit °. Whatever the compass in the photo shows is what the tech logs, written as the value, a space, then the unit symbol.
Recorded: 95 °
